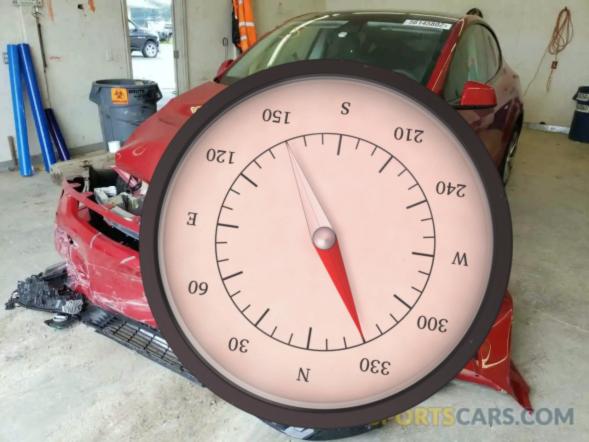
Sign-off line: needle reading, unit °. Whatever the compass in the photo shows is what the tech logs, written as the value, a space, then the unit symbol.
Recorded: 330 °
